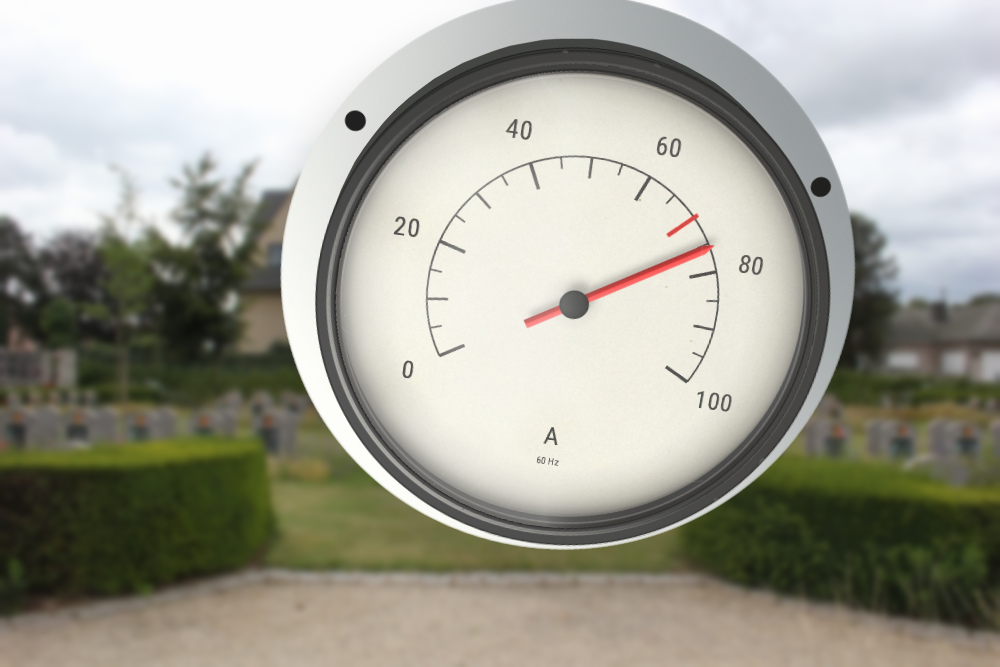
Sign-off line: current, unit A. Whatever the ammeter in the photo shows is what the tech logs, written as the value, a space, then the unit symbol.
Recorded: 75 A
